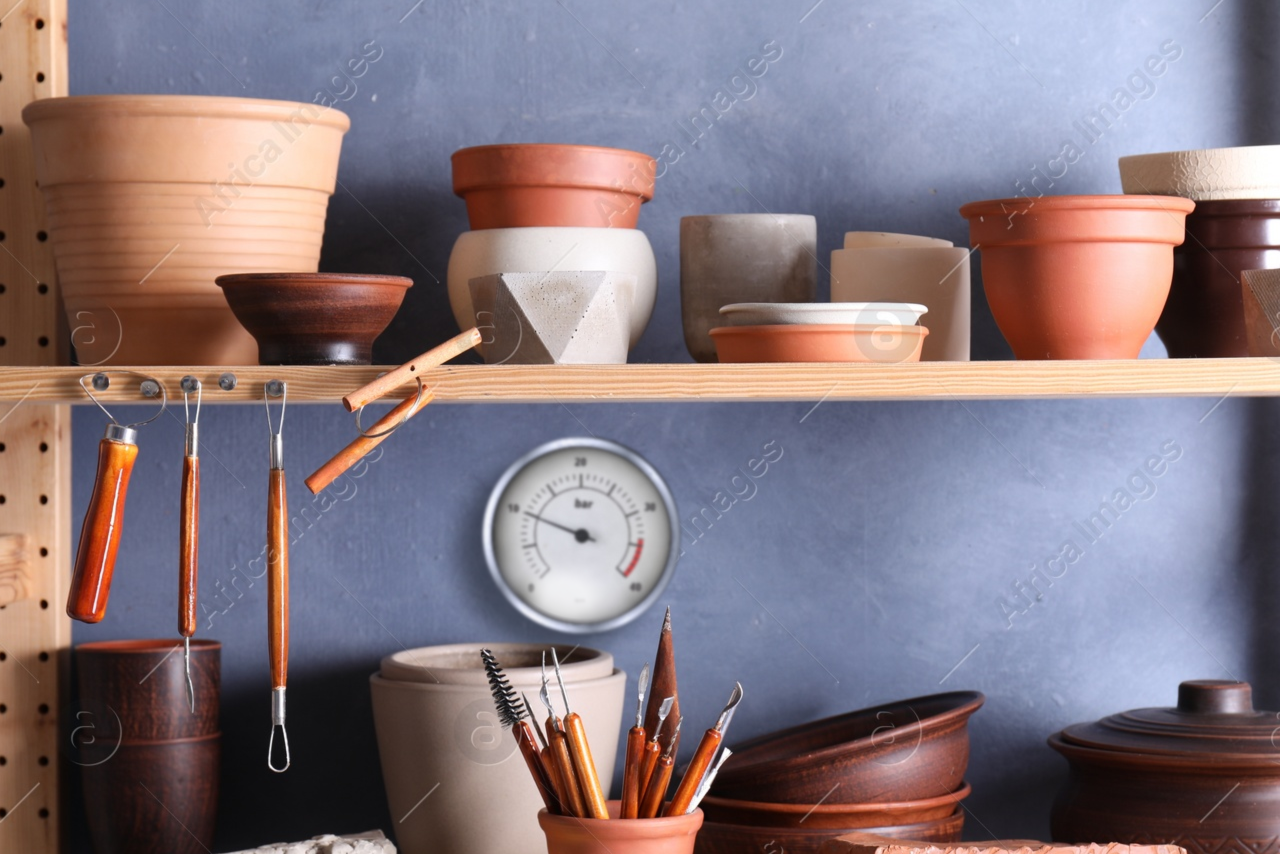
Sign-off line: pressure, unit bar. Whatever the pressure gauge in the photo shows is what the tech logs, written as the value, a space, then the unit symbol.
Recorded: 10 bar
